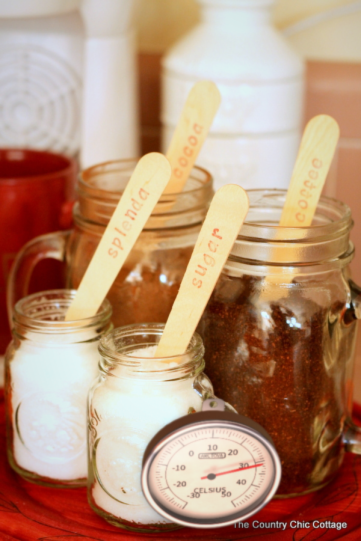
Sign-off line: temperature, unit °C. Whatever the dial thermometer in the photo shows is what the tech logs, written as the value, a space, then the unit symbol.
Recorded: 30 °C
